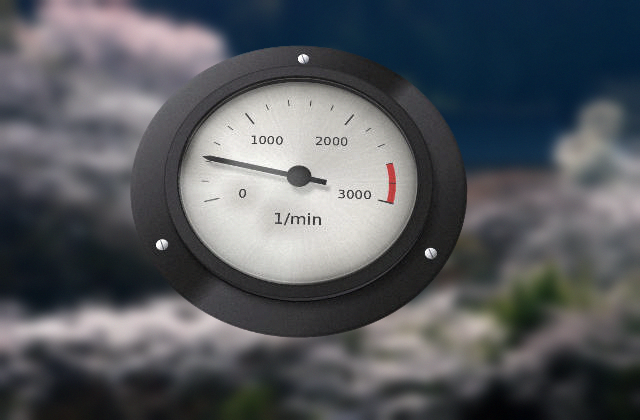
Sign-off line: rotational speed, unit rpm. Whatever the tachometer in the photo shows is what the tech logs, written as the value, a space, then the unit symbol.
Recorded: 400 rpm
